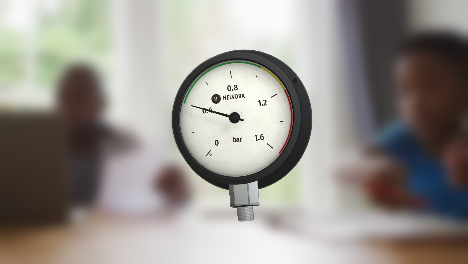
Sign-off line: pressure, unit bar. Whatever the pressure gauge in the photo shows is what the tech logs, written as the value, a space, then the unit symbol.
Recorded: 0.4 bar
